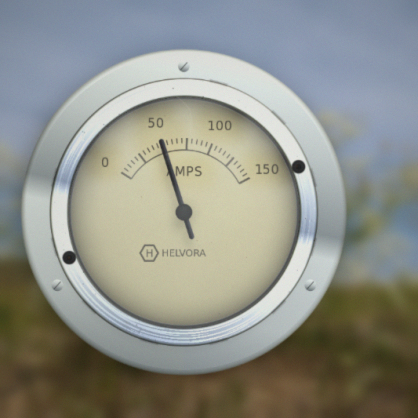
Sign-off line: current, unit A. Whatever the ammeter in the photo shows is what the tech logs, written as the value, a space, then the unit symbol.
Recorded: 50 A
